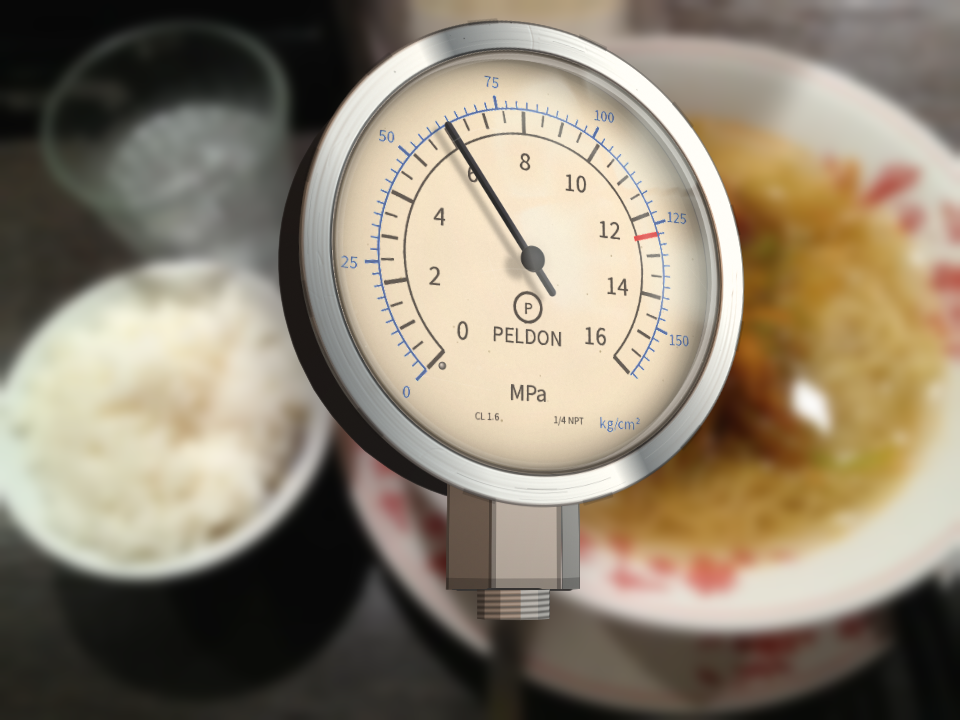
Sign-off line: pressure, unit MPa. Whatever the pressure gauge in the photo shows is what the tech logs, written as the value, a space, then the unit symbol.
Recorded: 6 MPa
